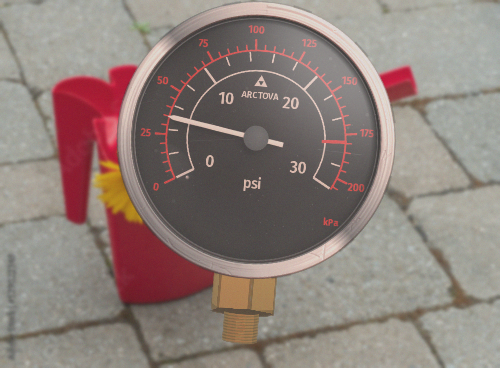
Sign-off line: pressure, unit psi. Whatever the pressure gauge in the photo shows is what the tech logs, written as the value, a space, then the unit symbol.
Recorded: 5 psi
